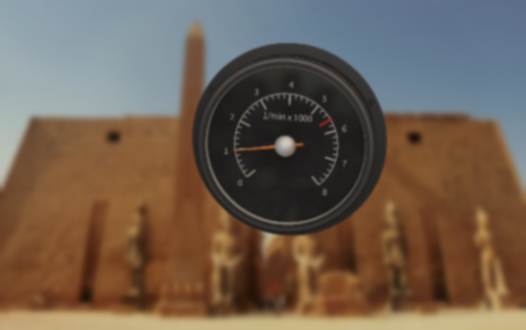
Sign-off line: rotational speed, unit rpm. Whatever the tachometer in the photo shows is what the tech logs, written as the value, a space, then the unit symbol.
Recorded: 1000 rpm
